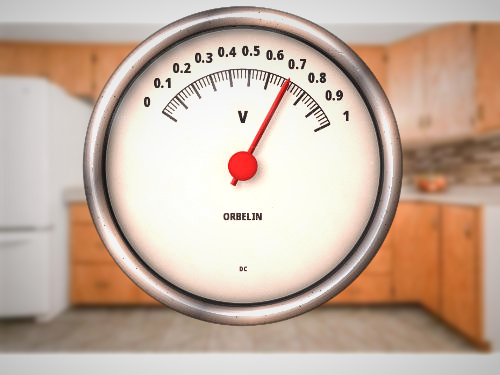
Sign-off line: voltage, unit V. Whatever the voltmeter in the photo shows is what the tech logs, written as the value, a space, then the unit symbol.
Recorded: 0.7 V
